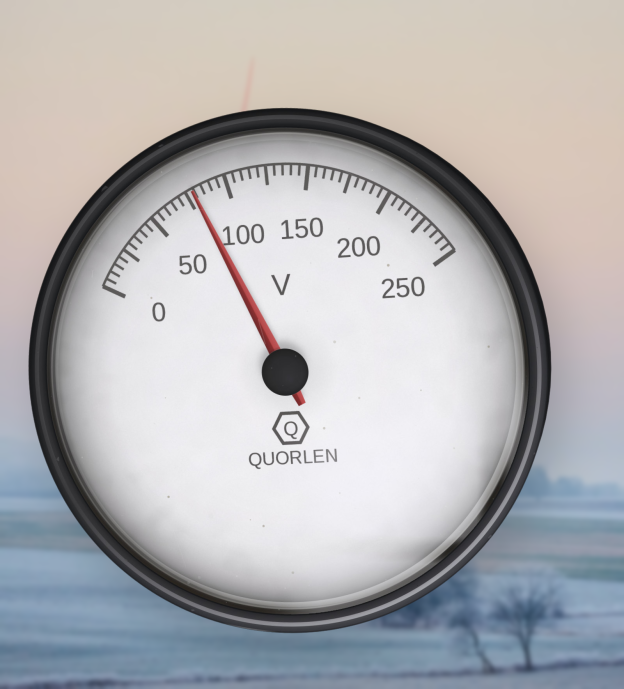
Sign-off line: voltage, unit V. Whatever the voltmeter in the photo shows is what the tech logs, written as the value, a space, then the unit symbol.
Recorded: 80 V
